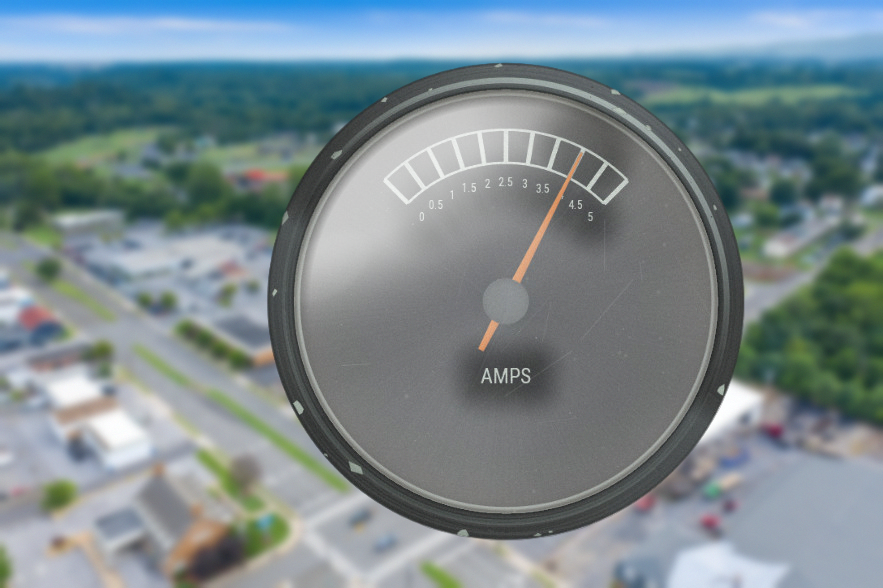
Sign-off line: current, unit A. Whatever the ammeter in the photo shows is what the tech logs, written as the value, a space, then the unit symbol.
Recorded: 4 A
